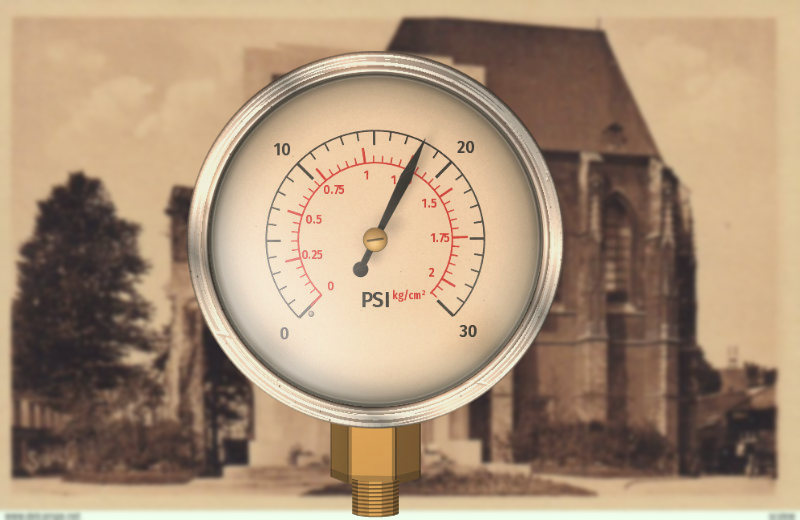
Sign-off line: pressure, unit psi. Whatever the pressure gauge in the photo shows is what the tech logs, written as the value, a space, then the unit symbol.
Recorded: 18 psi
